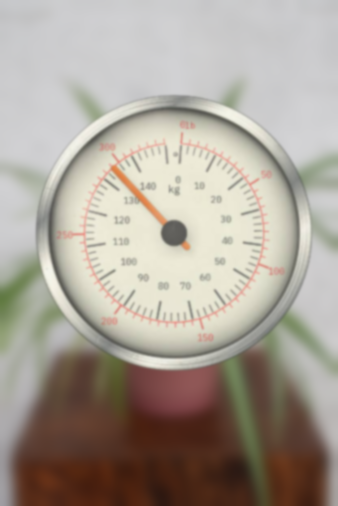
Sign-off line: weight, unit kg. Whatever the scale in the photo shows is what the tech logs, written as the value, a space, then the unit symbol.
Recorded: 134 kg
